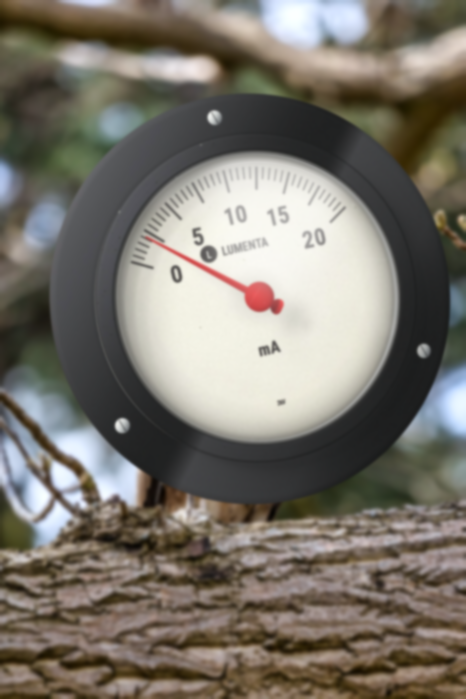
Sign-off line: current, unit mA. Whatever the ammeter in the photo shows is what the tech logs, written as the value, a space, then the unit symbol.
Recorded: 2 mA
